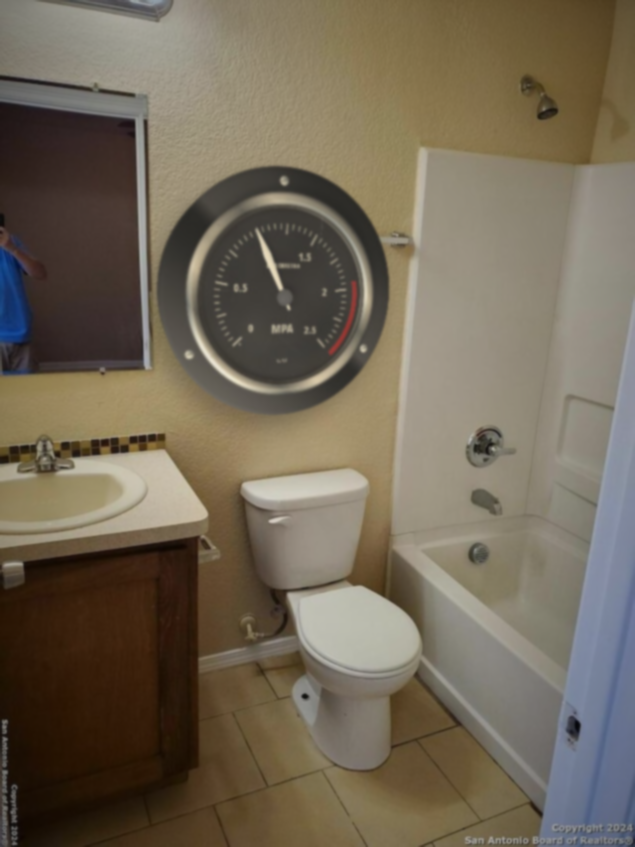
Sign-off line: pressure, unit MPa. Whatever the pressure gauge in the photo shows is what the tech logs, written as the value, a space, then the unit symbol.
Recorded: 1 MPa
